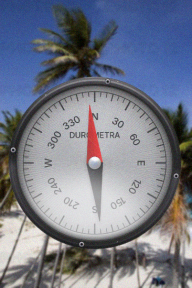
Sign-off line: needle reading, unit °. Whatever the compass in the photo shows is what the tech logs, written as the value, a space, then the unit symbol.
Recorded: 355 °
